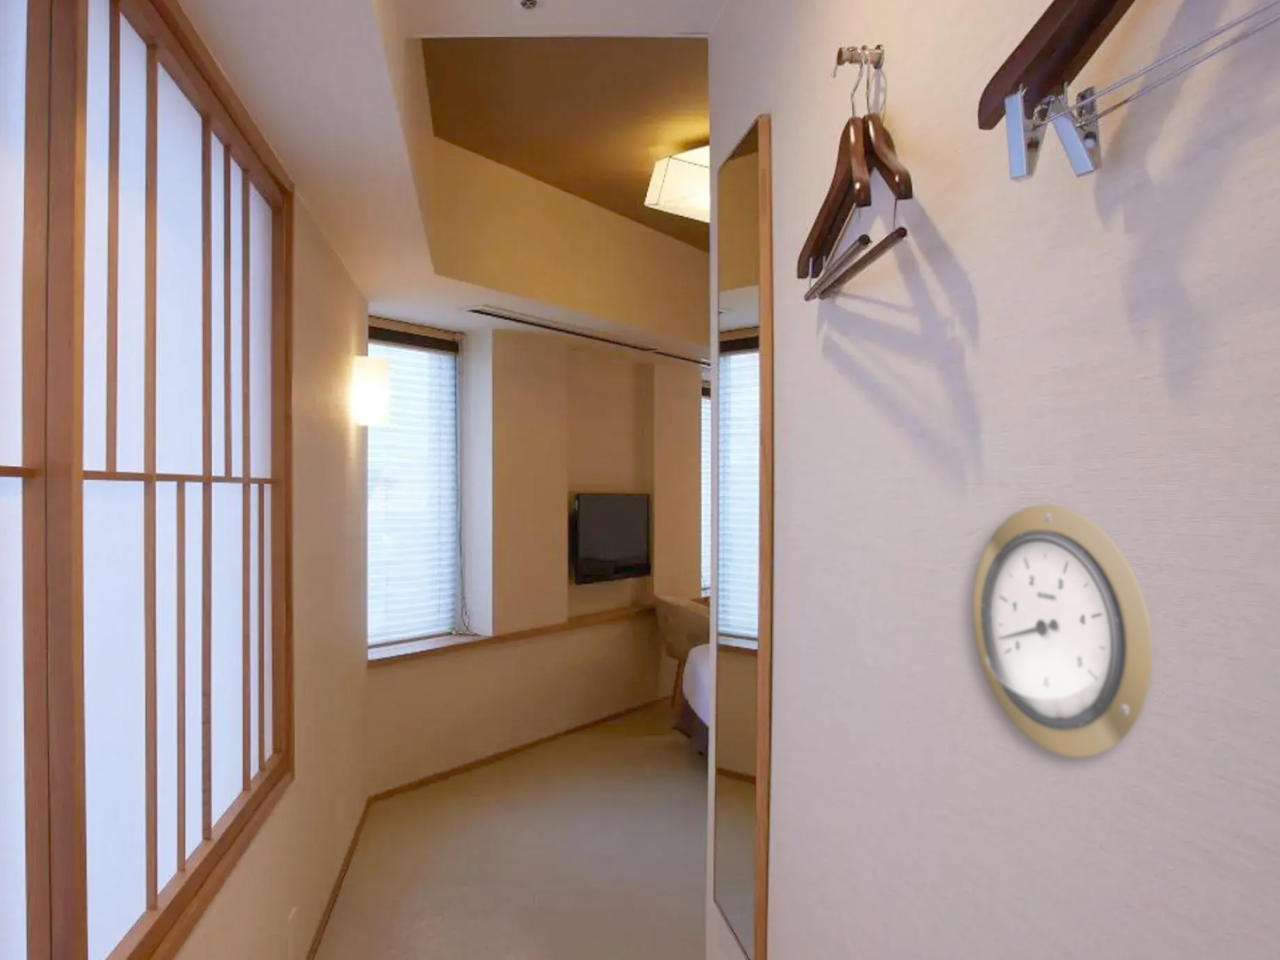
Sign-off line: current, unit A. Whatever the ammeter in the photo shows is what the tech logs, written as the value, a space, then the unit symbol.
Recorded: 0.25 A
